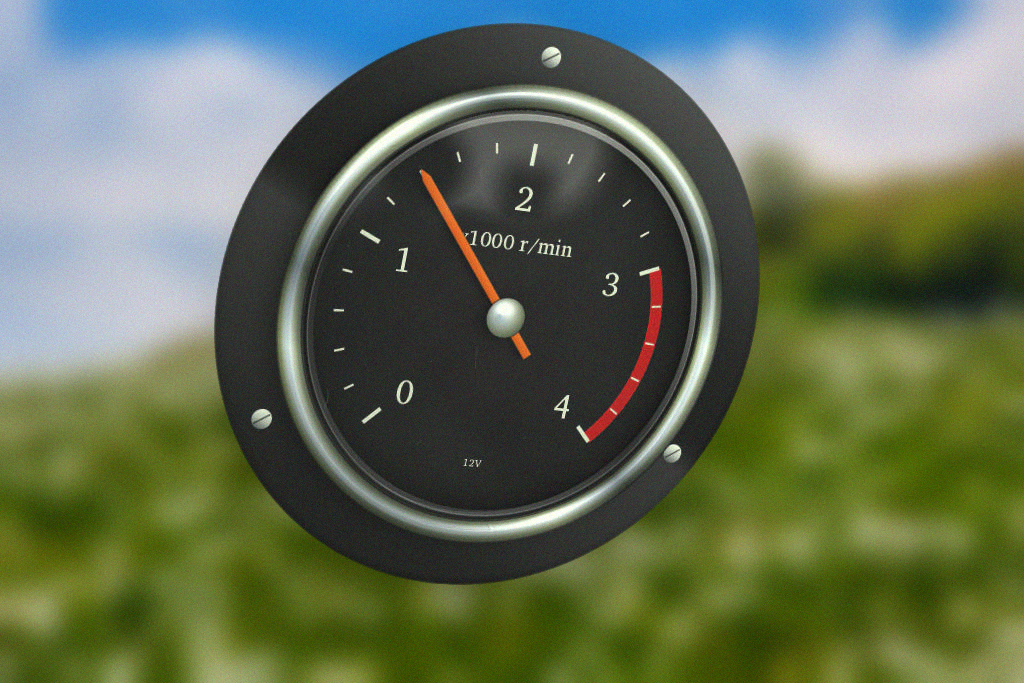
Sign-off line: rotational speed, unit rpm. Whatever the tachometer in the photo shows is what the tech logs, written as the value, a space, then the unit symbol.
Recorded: 1400 rpm
